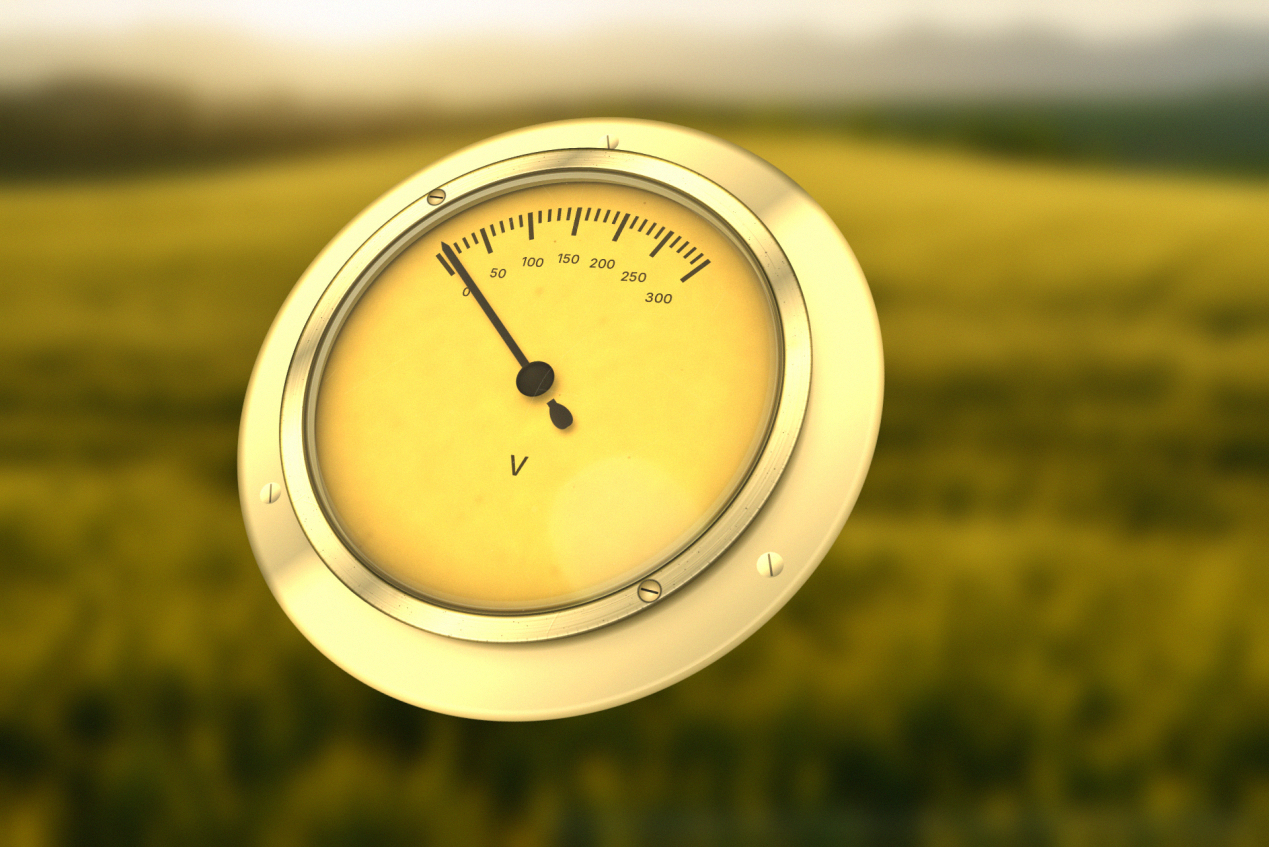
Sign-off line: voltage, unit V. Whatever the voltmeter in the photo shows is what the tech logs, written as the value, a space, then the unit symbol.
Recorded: 10 V
